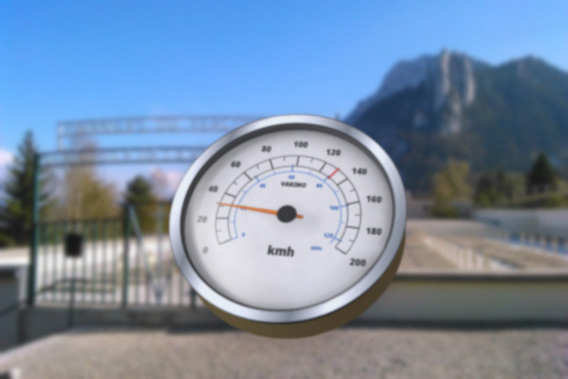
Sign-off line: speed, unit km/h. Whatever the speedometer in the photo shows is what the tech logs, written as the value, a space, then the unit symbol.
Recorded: 30 km/h
